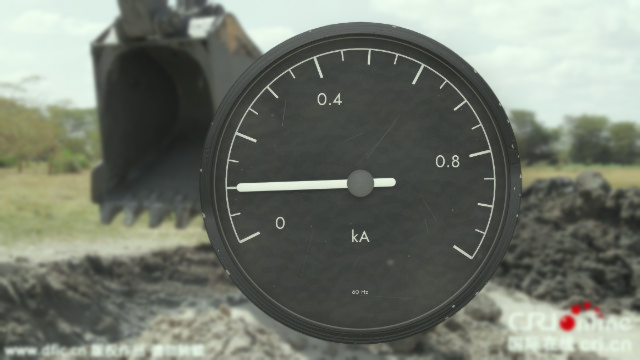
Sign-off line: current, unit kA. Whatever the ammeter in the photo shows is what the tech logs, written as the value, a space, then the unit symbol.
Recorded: 0.1 kA
